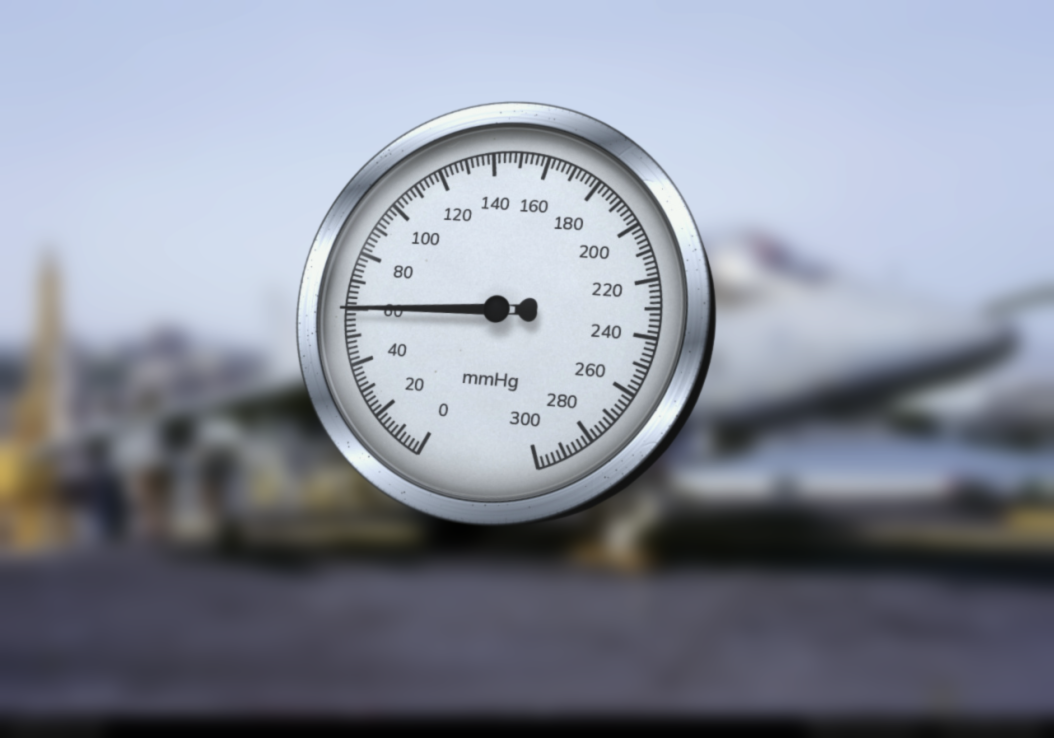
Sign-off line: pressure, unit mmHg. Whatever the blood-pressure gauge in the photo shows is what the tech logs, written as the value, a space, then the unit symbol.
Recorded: 60 mmHg
